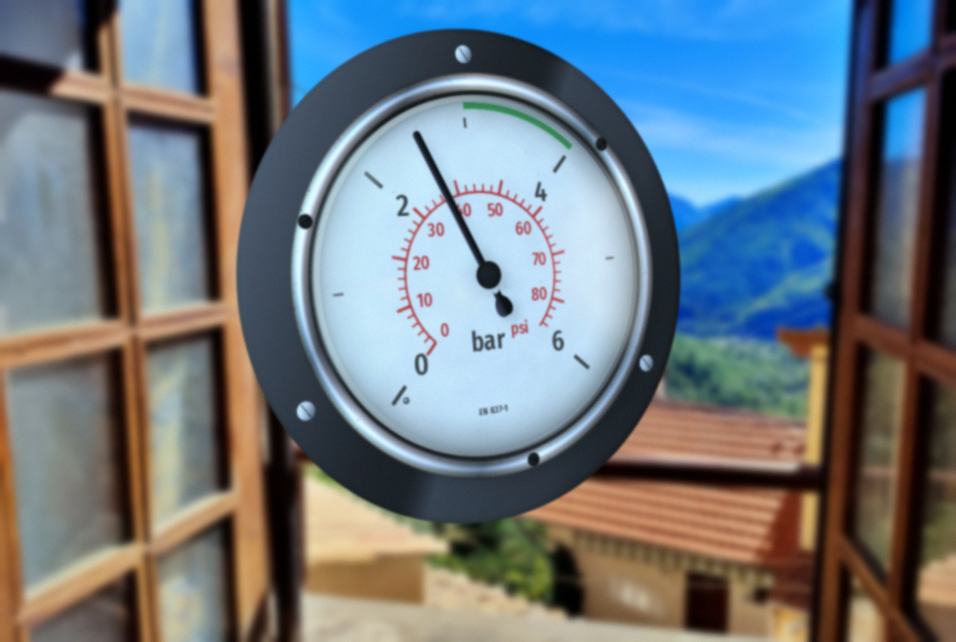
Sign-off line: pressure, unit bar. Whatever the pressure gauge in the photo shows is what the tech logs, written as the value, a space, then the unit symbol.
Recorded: 2.5 bar
